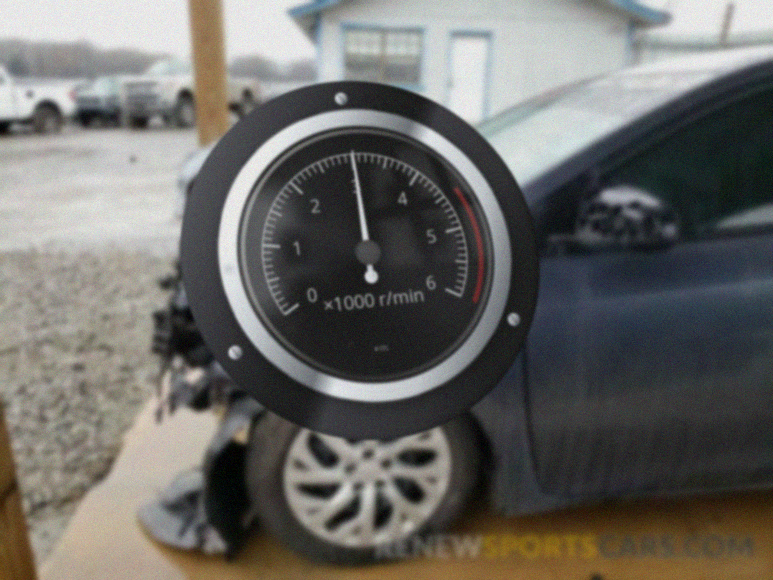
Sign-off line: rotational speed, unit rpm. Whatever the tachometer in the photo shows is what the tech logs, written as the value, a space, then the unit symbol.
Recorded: 3000 rpm
